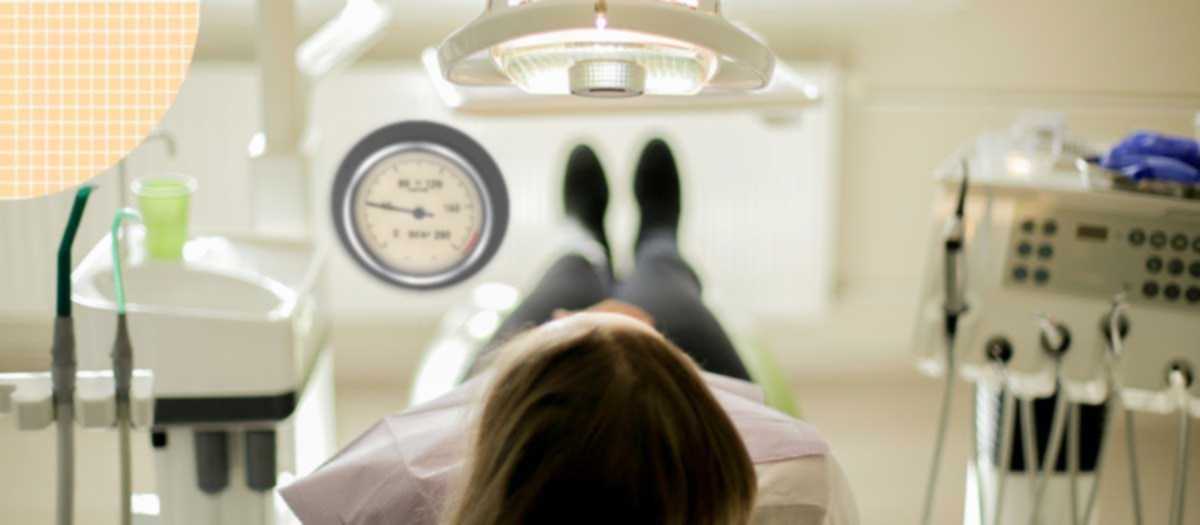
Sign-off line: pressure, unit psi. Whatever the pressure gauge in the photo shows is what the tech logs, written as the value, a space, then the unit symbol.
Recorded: 40 psi
